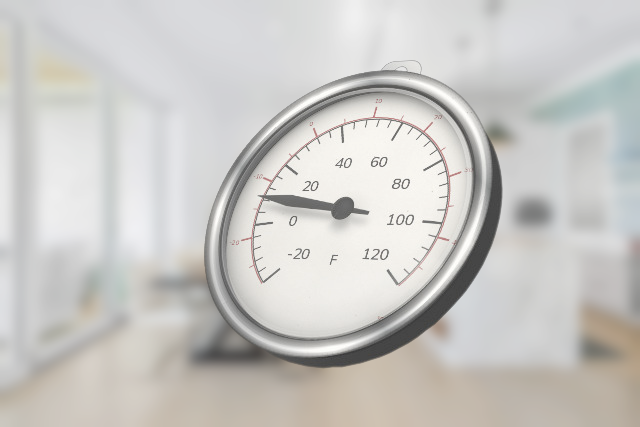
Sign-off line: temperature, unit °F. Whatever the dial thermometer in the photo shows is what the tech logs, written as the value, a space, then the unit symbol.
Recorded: 8 °F
